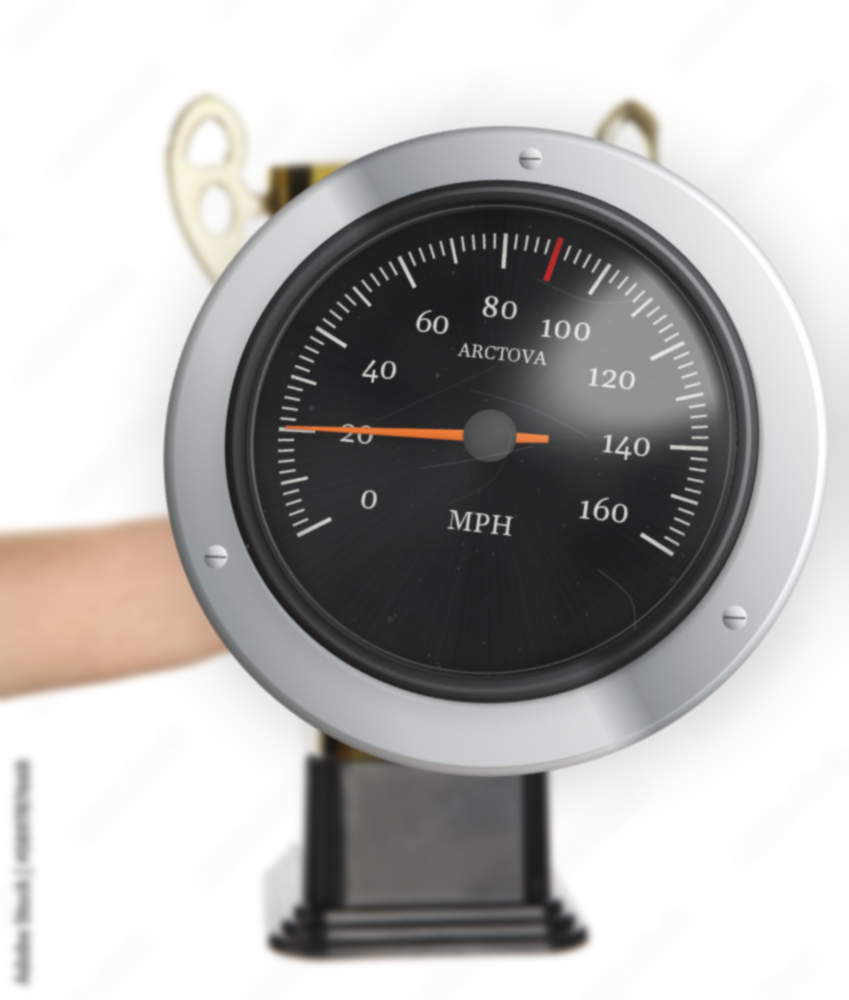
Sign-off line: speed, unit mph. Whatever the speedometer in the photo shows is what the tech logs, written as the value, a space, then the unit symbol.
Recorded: 20 mph
